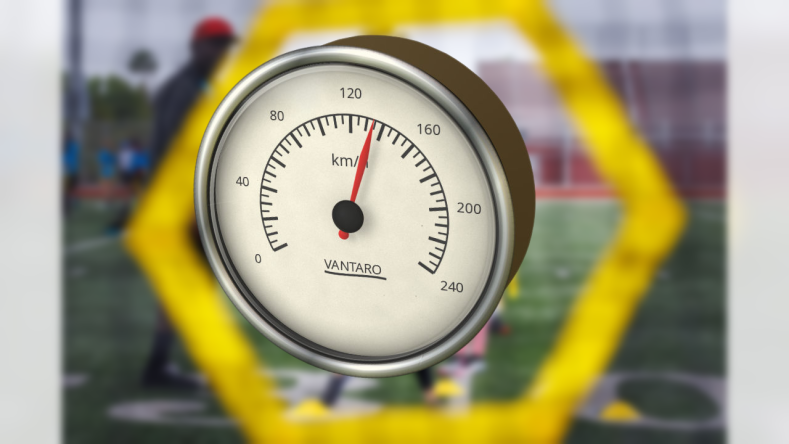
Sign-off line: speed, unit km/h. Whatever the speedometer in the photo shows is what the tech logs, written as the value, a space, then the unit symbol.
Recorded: 135 km/h
